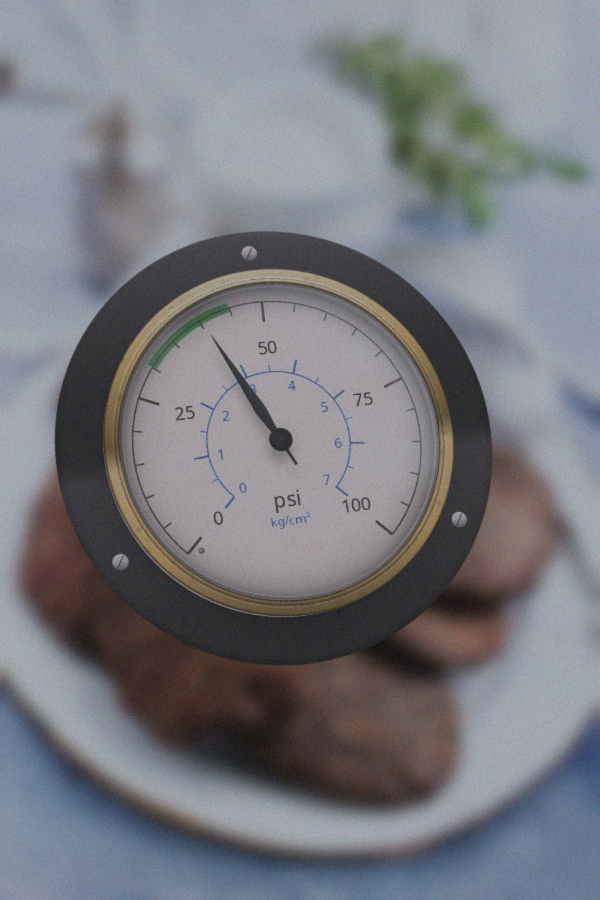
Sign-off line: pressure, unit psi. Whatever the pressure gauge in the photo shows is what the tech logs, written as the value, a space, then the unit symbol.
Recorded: 40 psi
